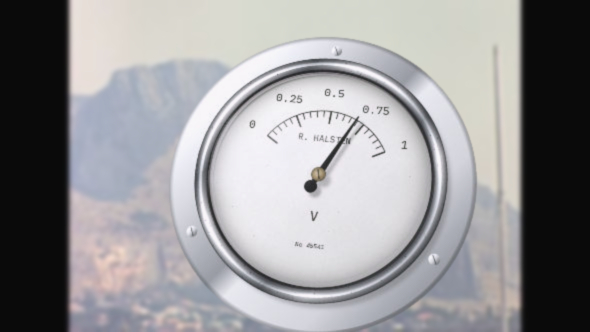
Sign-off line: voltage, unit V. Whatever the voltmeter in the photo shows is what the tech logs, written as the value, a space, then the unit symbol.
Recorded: 0.7 V
